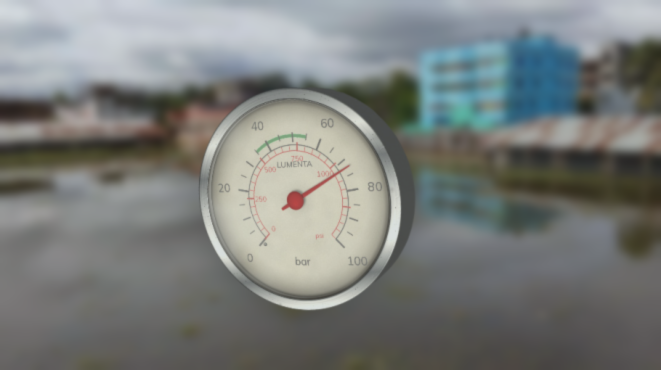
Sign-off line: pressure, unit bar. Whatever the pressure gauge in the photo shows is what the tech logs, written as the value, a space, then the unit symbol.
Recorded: 72.5 bar
